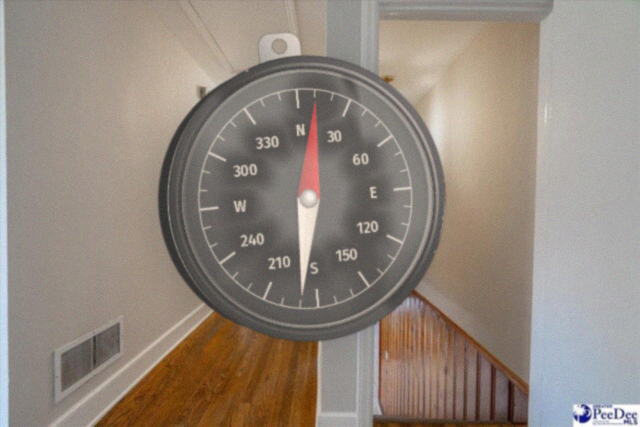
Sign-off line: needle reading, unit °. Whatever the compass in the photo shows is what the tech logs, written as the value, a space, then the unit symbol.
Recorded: 10 °
